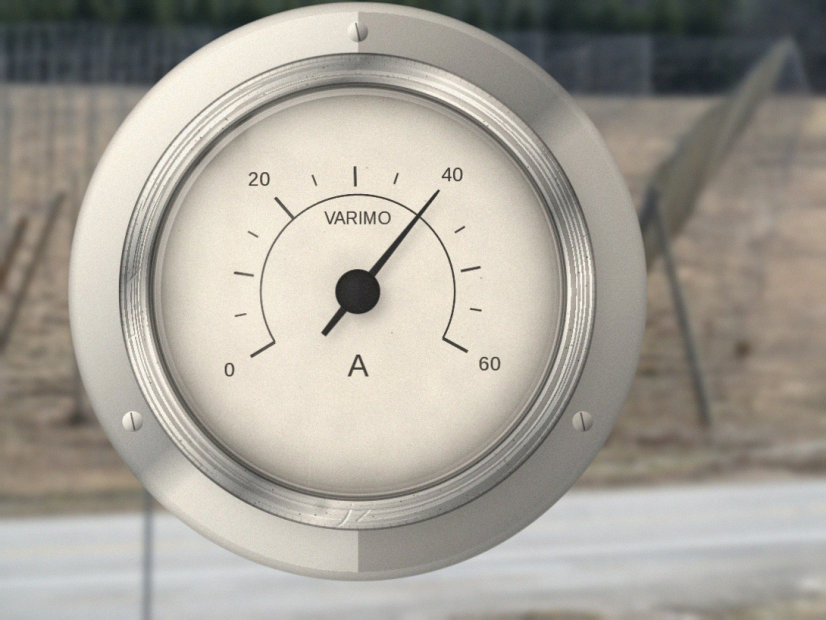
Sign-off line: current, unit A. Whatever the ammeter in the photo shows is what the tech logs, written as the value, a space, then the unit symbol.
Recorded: 40 A
